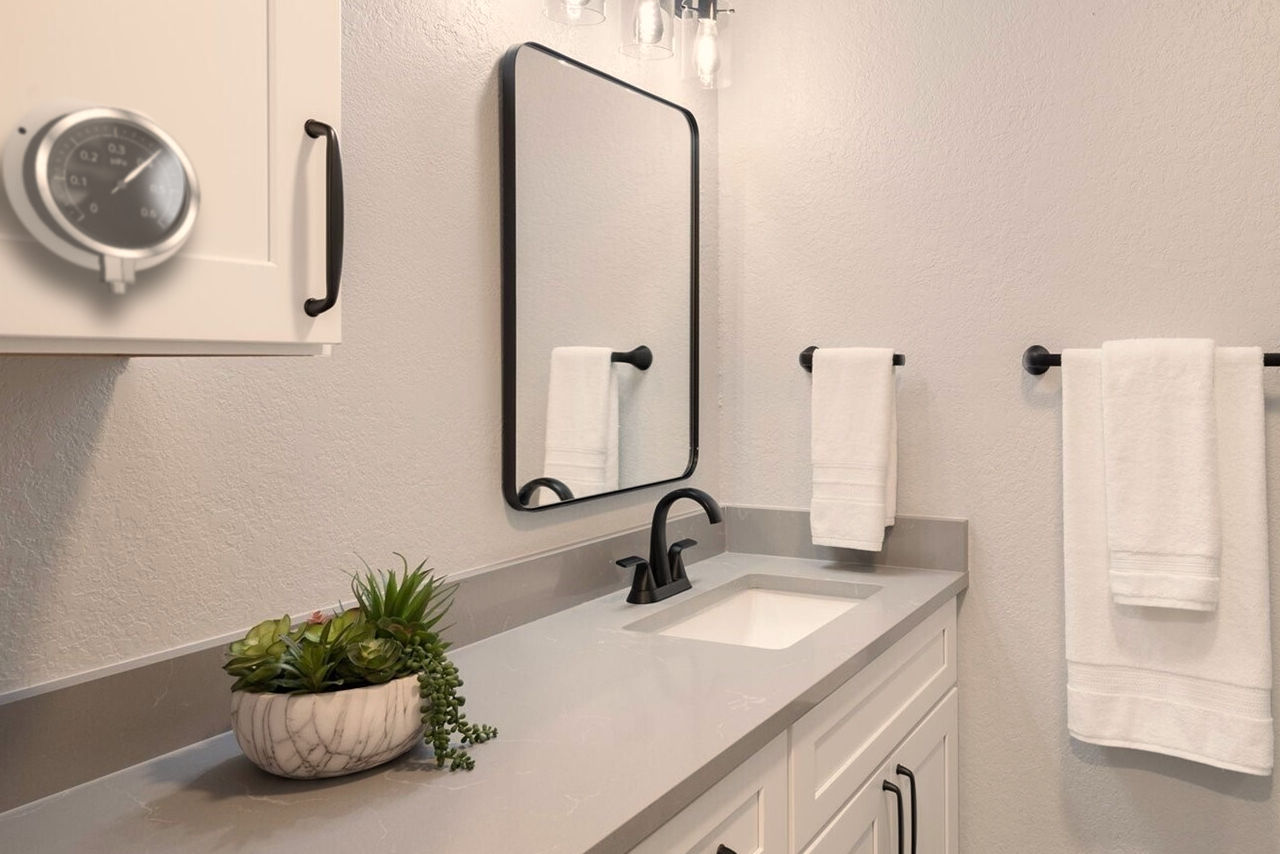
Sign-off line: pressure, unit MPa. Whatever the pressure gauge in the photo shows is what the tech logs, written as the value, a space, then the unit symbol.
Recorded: 0.4 MPa
